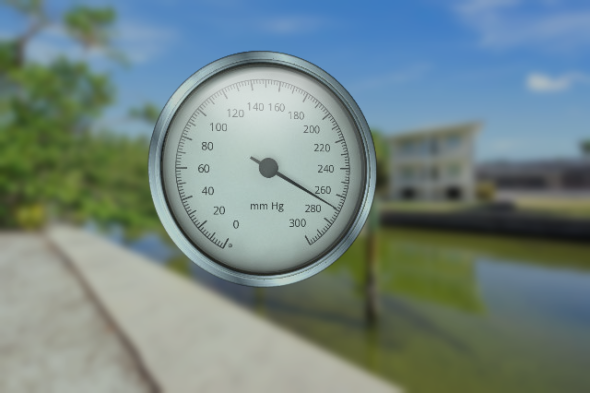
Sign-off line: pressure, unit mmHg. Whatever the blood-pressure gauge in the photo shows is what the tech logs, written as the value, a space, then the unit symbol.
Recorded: 270 mmHg
